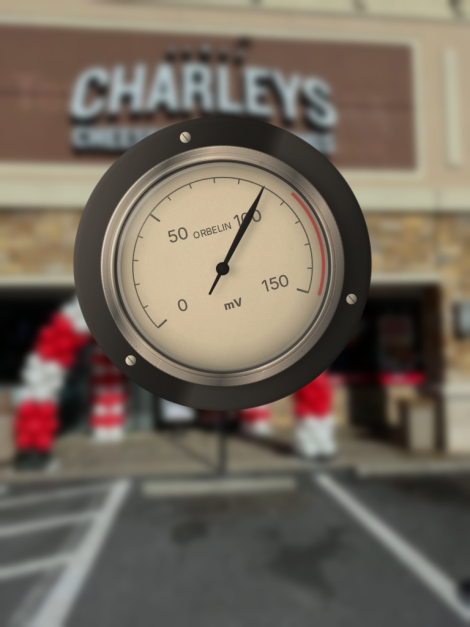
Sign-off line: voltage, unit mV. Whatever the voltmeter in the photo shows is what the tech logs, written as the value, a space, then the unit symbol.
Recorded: 100 mV
